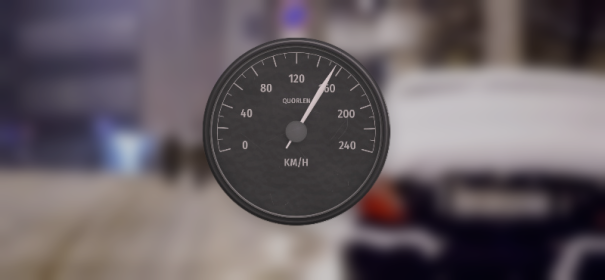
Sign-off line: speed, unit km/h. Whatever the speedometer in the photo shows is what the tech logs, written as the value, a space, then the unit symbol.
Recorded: 155 km/h
